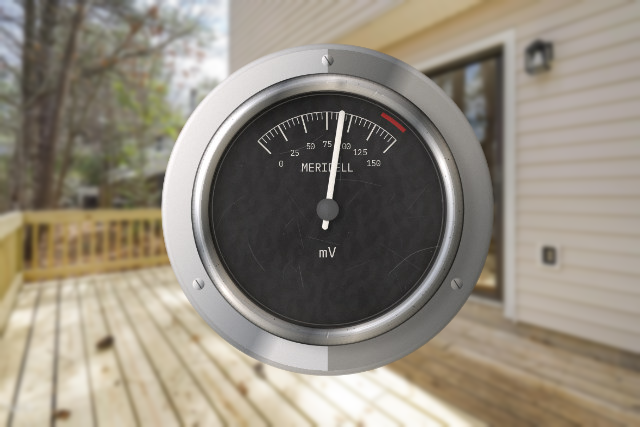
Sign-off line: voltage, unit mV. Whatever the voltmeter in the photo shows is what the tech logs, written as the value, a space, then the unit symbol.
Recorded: 90 mV
